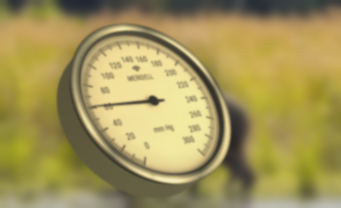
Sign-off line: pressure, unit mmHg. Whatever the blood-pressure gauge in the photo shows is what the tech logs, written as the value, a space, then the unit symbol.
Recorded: 60 mmHg
